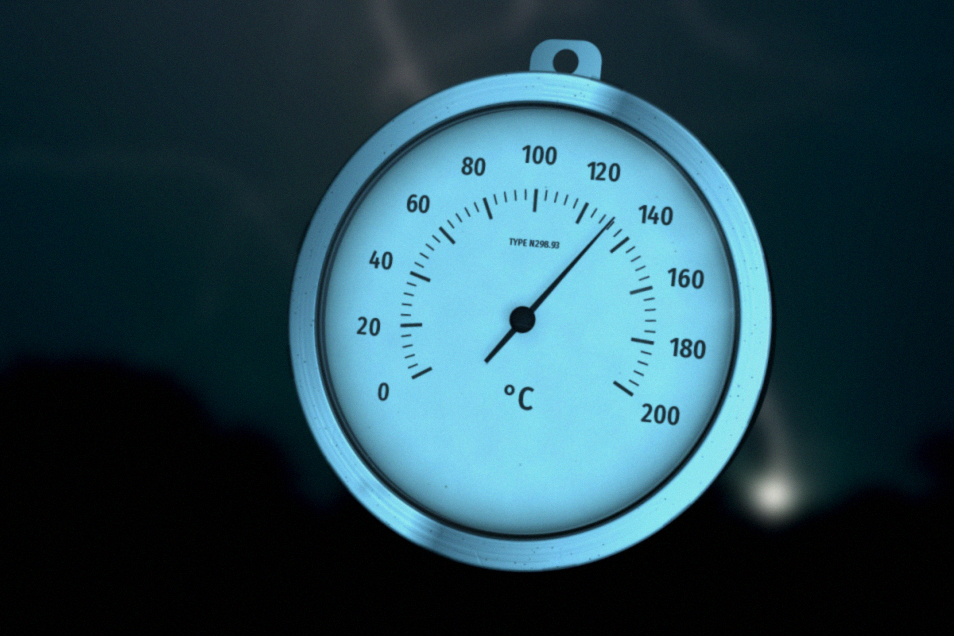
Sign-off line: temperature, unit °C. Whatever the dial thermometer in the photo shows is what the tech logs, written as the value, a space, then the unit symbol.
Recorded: 132 °C
